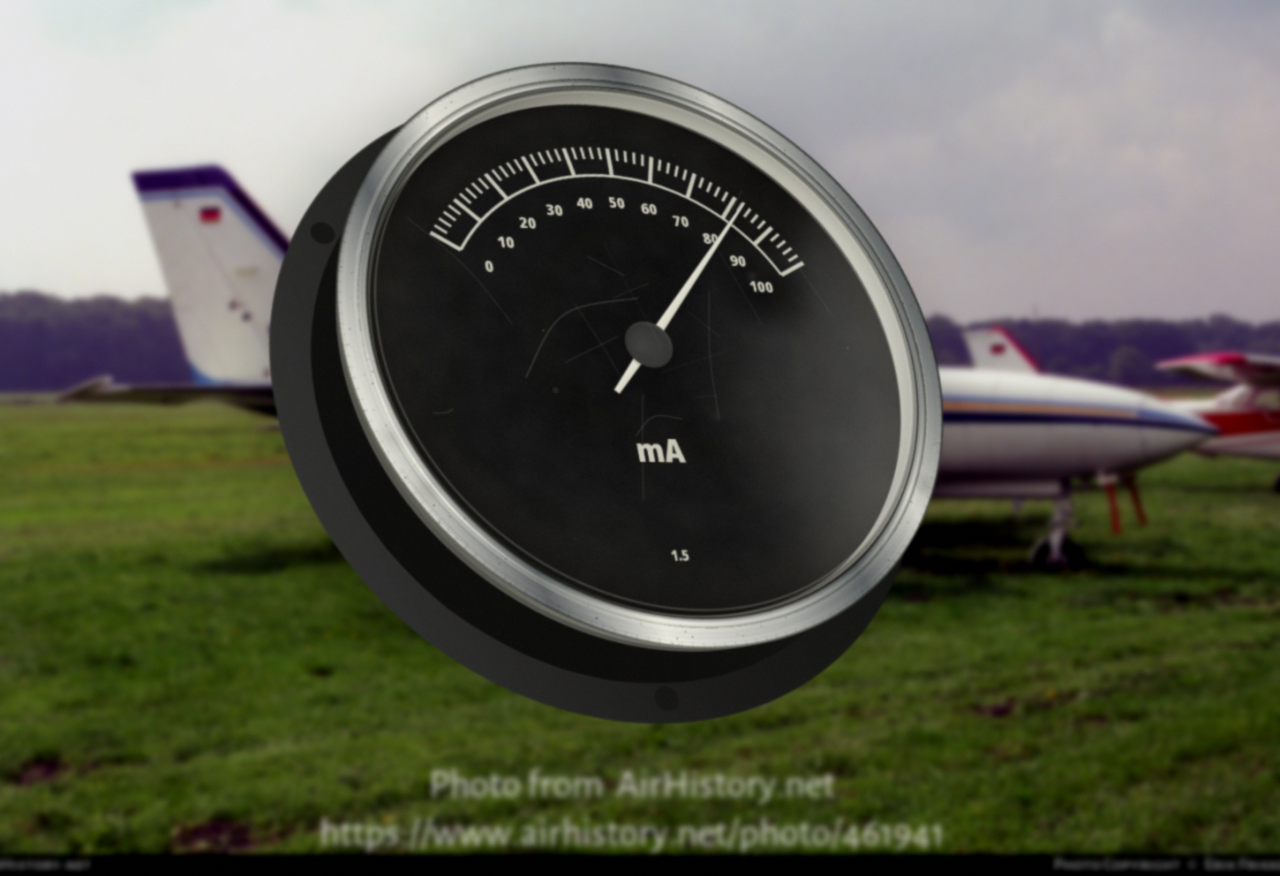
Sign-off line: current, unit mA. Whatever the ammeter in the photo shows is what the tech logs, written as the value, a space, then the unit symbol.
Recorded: 82 mA
